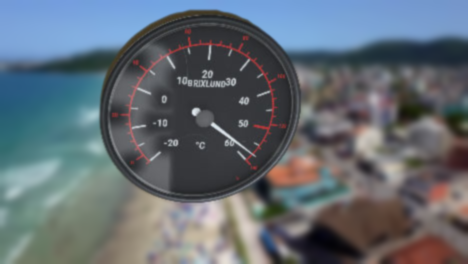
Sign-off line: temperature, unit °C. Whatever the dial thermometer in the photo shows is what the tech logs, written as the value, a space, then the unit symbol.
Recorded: 57.5 °C
